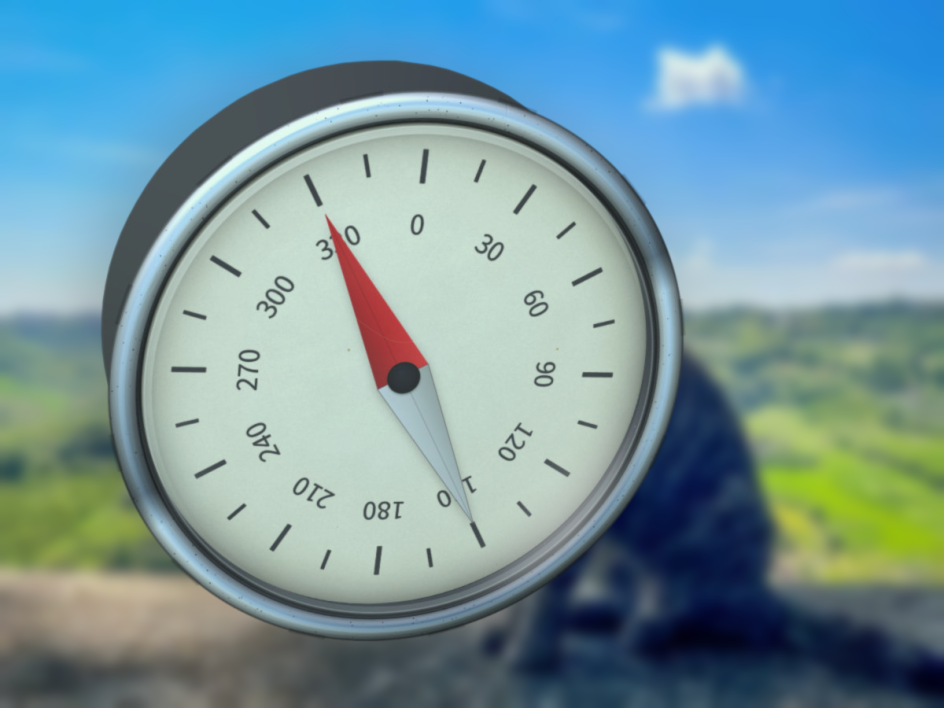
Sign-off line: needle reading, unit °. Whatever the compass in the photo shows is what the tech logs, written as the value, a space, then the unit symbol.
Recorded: 330 °
